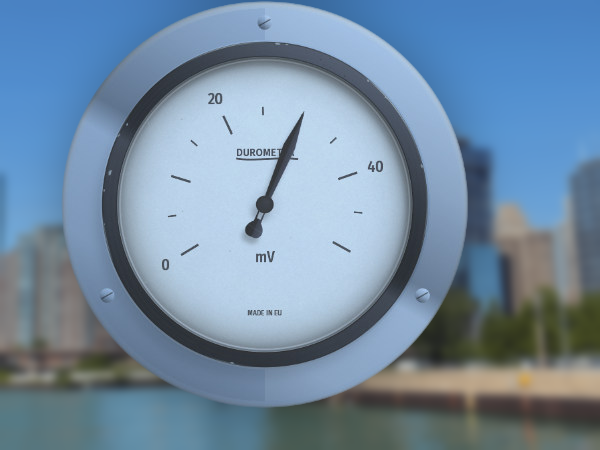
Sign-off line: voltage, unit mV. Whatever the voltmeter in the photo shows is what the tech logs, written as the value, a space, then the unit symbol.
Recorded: 30 mV
